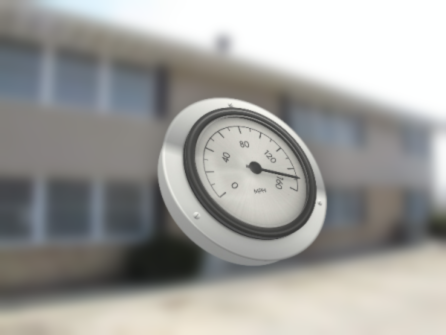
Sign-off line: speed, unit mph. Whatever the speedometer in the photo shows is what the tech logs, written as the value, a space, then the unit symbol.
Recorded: 150 mph
